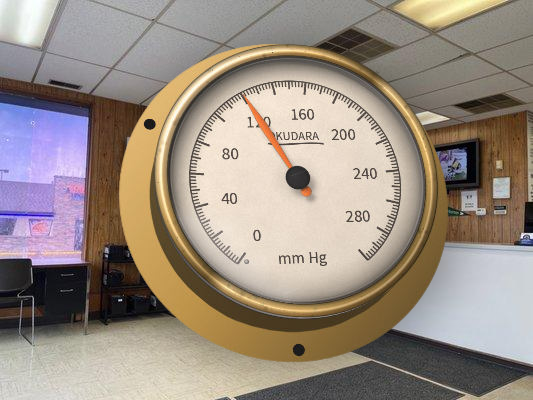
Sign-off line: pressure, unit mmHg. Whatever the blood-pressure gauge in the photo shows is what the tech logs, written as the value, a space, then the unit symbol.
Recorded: 120 mmHg
